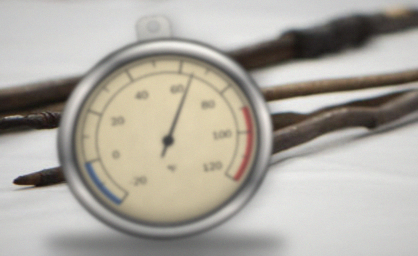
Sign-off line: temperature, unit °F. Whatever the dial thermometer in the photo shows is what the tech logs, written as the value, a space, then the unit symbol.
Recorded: 65 °F
